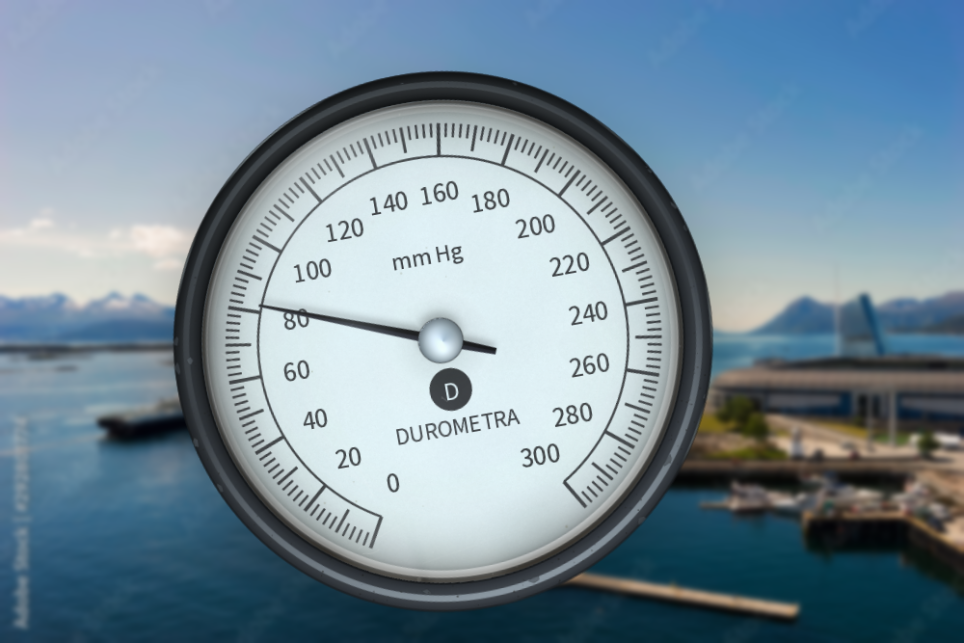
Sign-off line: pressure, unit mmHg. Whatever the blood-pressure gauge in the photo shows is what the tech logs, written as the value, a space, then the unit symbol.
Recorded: 82 mmHg
